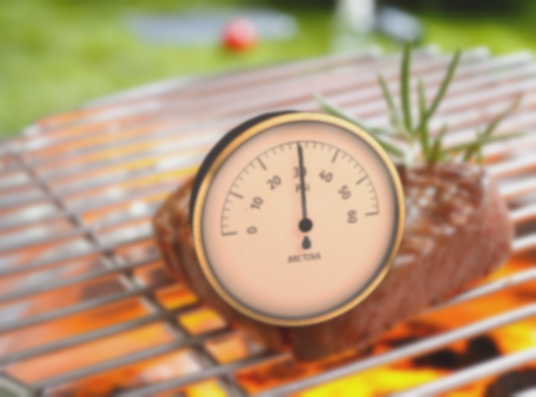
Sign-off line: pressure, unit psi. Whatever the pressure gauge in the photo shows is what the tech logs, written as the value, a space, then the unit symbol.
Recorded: 30 psi
